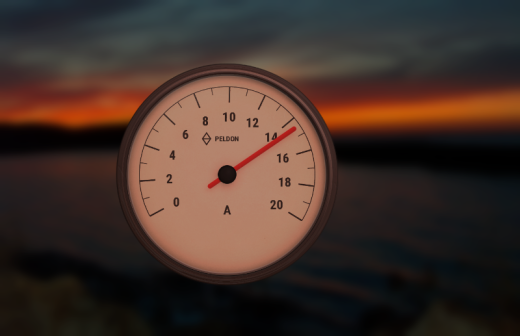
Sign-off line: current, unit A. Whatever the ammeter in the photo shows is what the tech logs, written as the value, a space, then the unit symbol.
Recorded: 14.5 A
